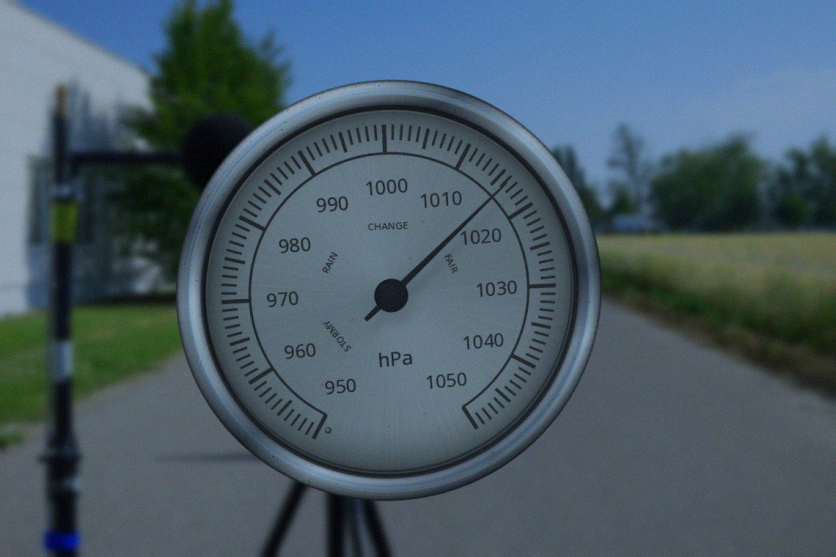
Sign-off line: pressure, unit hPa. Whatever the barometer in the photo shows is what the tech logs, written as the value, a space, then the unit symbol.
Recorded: 1016 hPa
